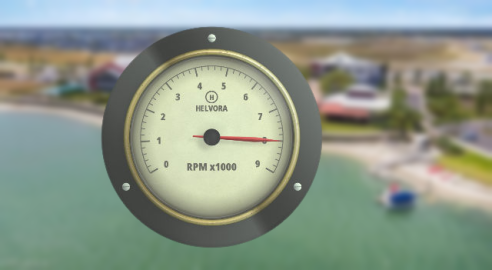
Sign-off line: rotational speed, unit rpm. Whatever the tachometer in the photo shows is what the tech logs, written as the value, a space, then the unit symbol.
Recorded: 8000 rpm
